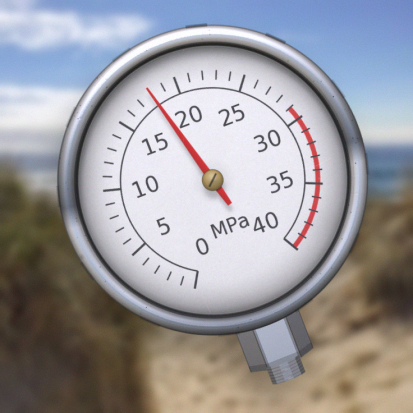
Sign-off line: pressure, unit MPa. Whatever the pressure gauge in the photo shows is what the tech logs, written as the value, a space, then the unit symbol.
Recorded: 18 MPa
